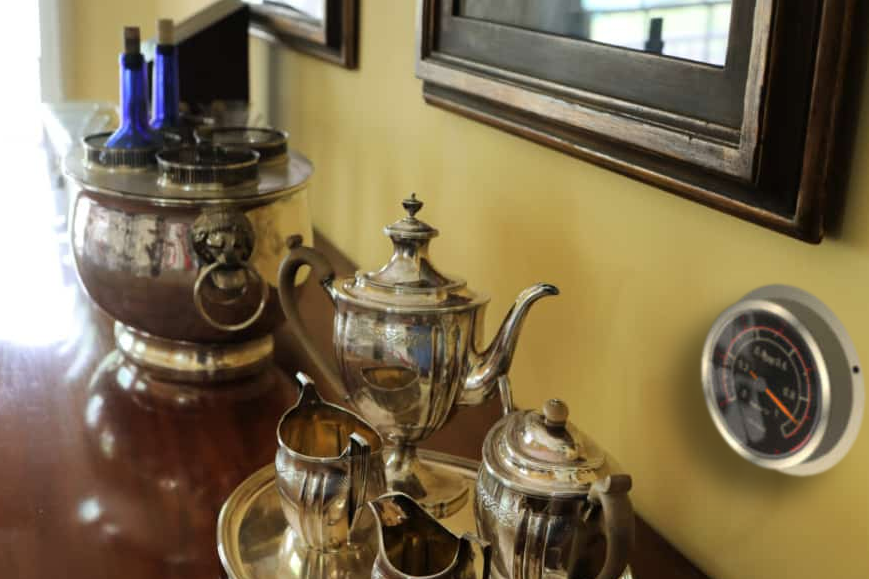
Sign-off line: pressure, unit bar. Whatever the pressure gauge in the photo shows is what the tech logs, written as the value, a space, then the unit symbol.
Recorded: 0.9 bar
